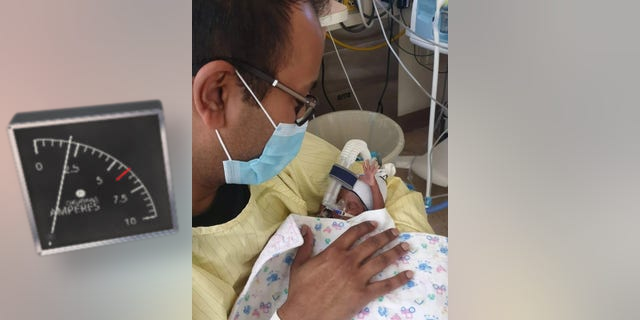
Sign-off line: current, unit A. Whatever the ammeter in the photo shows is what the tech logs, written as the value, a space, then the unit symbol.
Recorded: 2 A
